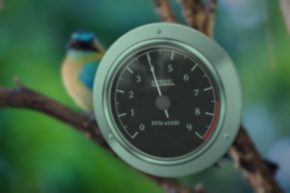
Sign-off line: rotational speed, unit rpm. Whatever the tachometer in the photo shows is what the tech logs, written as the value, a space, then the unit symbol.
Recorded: 4000 rpm
